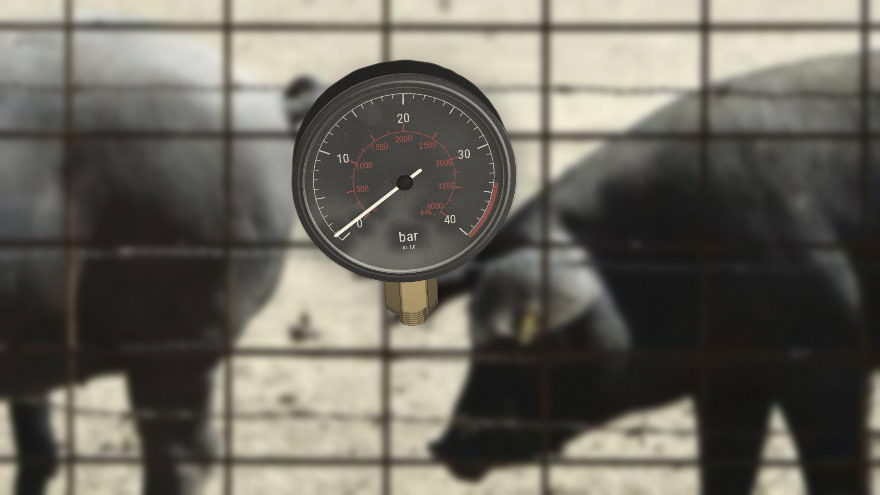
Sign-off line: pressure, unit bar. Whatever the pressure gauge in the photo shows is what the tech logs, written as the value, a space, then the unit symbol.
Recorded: 1 bar
